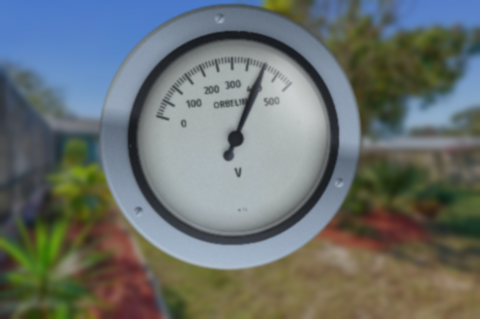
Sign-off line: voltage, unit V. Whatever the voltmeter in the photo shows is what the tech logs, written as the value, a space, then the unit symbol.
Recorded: 400 V
